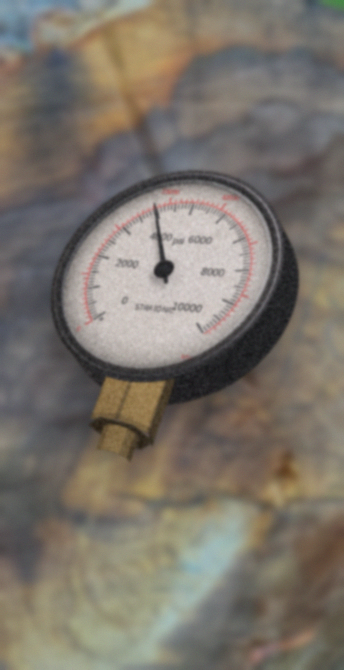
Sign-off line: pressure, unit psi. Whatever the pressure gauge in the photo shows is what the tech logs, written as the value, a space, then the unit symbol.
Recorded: 4000 psi
